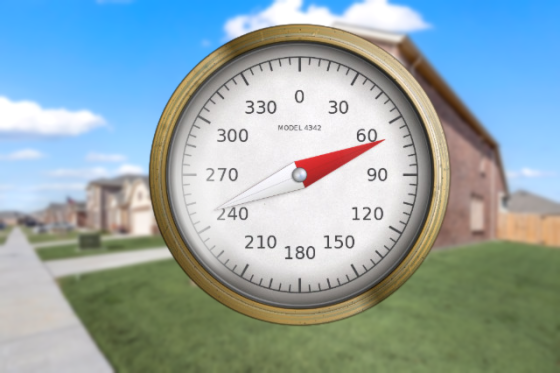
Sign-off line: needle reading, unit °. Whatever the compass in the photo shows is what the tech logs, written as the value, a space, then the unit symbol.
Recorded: 67.5 °
